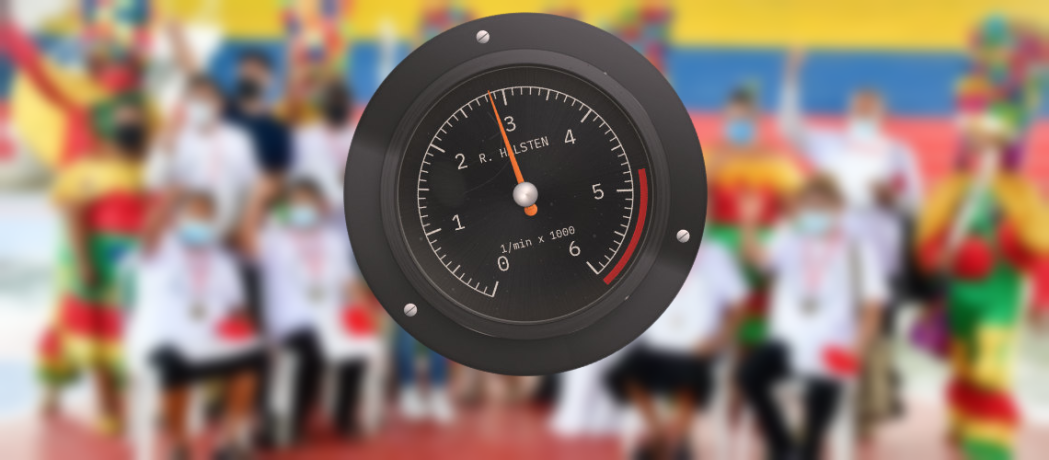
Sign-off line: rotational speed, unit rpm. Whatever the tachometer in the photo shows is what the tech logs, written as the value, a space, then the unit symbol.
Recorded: 2850 rpm
